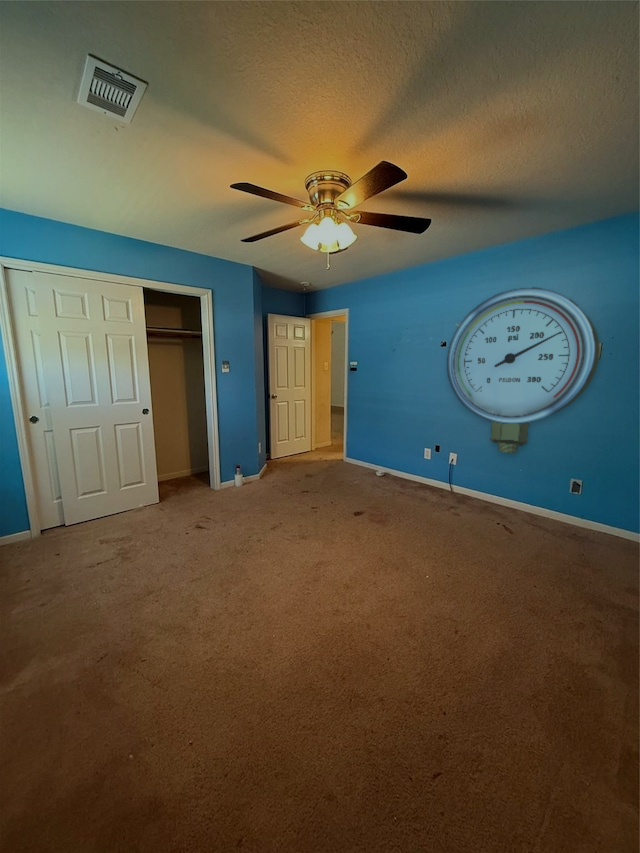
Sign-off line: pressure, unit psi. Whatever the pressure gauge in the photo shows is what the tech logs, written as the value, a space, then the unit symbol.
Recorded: 220 psi
